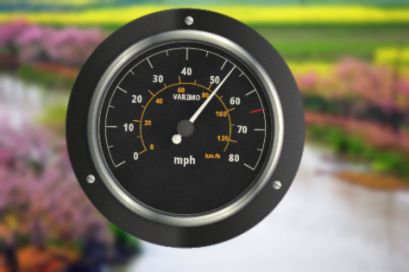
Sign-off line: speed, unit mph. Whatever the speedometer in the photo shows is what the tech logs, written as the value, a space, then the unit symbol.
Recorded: 52.5 mph
